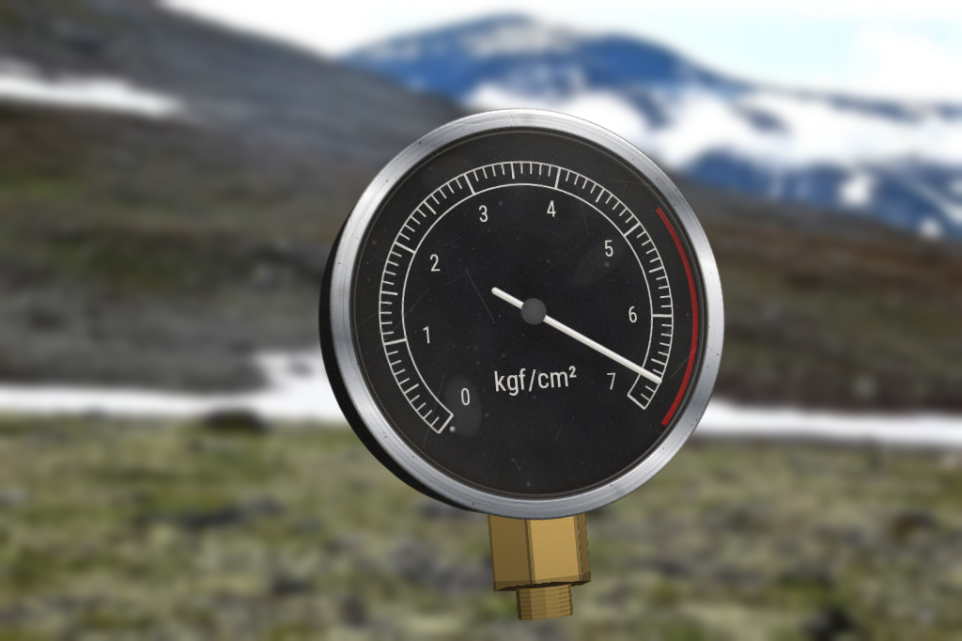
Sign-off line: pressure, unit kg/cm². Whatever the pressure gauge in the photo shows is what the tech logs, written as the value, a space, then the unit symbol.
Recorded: 6.7 kg/cm²
